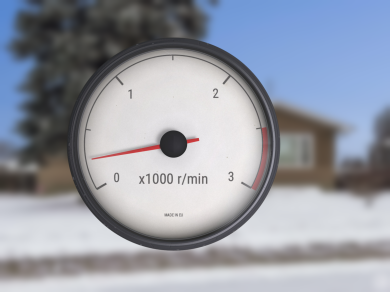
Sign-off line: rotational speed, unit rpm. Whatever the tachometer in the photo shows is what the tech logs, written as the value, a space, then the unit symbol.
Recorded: 250 rpm
